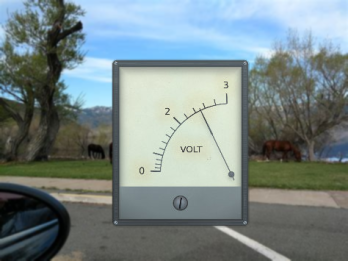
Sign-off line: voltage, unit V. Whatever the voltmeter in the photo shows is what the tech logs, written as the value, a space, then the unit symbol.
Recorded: 2.5 V
